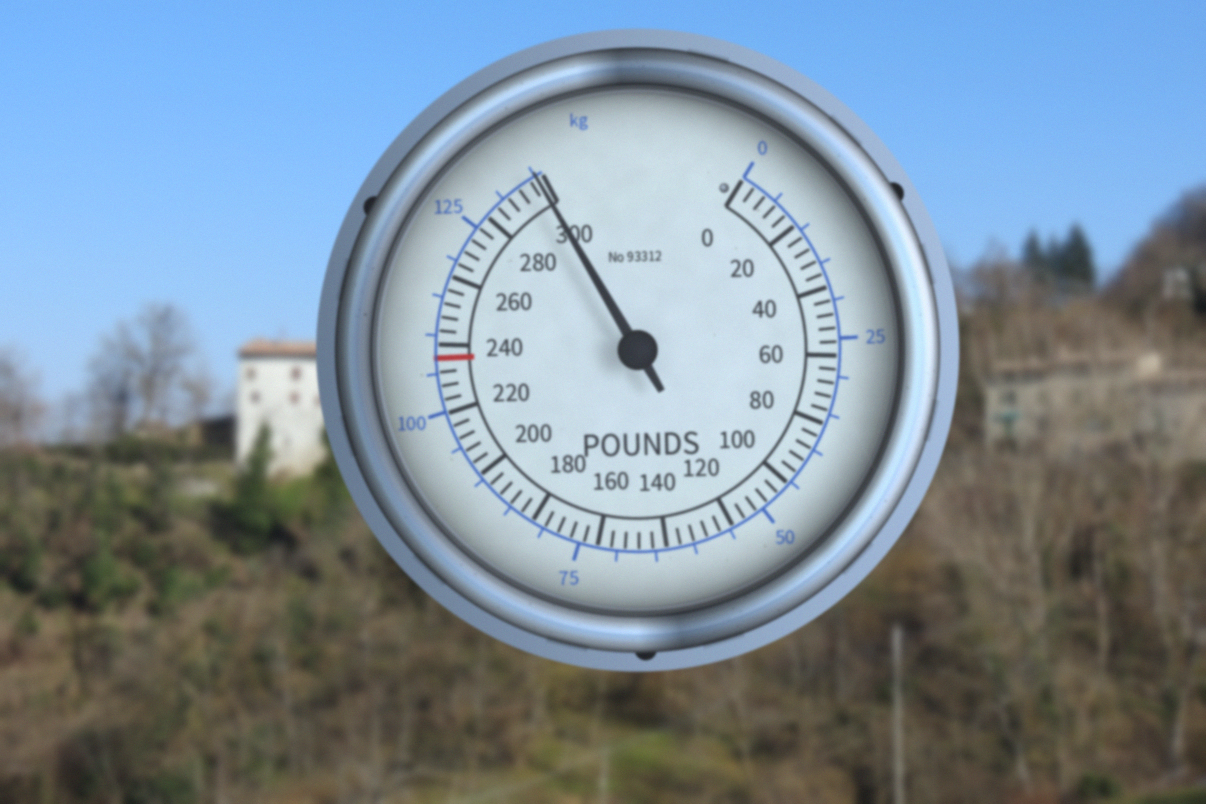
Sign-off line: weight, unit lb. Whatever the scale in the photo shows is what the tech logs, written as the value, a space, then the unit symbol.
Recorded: 298 lb
